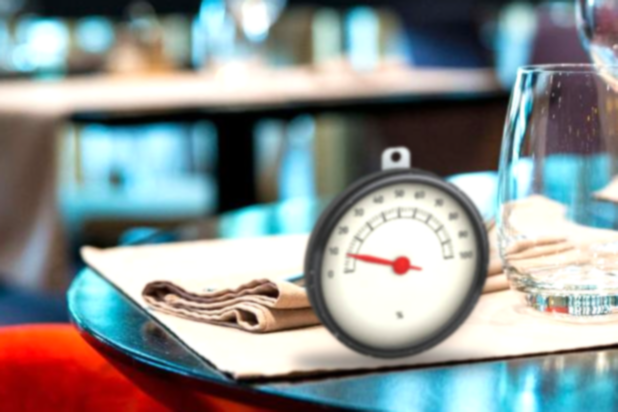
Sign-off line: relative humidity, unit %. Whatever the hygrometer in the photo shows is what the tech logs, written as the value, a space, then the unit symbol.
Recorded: 10 %
